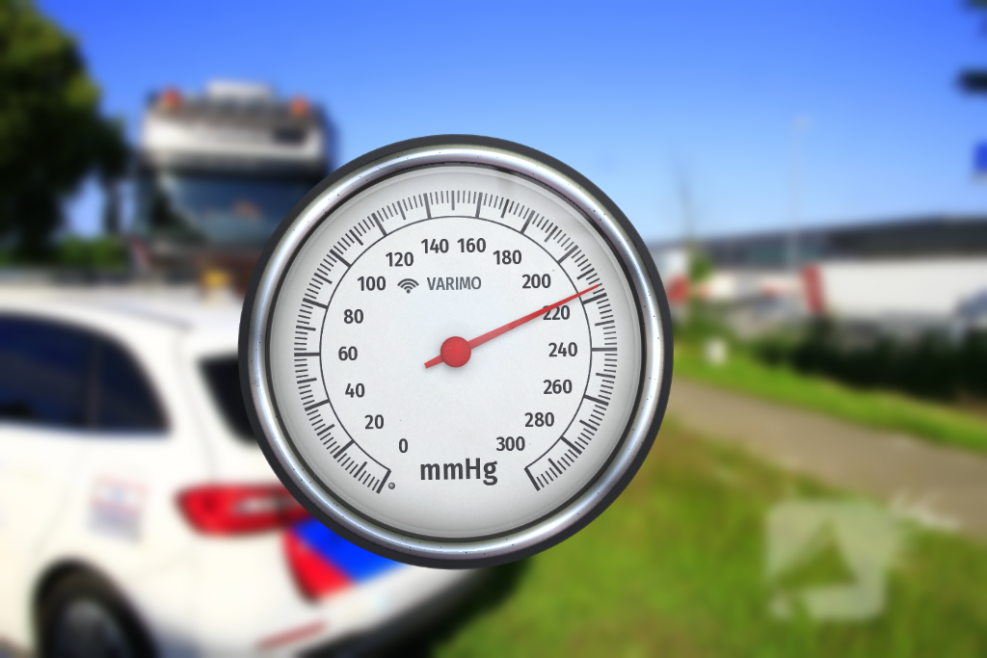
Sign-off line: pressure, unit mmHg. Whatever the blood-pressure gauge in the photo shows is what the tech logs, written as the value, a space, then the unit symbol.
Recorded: 216 mmHg
